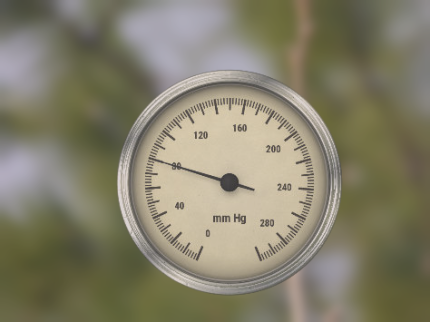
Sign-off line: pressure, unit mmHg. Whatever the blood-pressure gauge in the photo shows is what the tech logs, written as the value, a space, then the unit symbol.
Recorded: 80 mmHg
